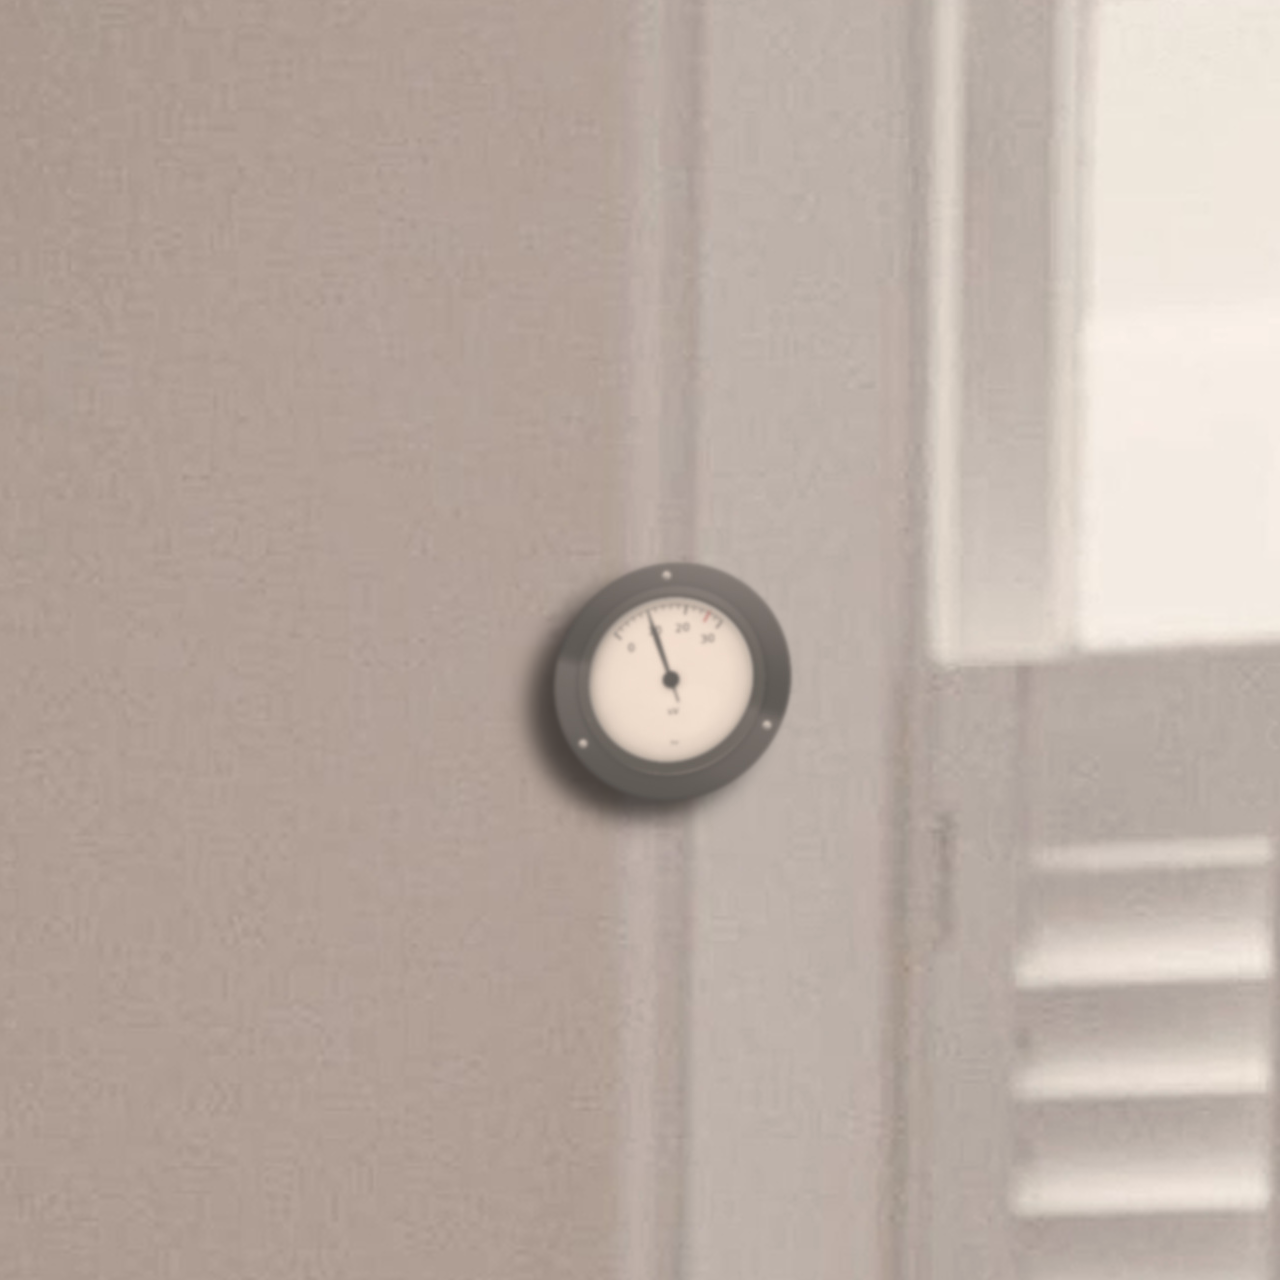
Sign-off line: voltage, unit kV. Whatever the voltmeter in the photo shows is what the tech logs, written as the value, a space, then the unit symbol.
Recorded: 10 kV
